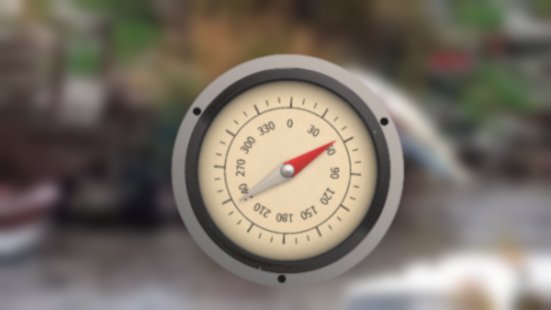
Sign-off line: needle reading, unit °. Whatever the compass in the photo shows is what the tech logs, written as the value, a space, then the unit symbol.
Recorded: 55 °
